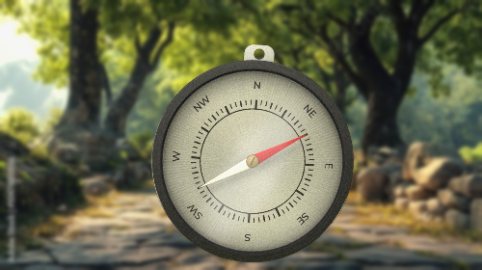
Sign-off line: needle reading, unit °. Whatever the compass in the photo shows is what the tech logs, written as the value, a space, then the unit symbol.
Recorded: 60 °
